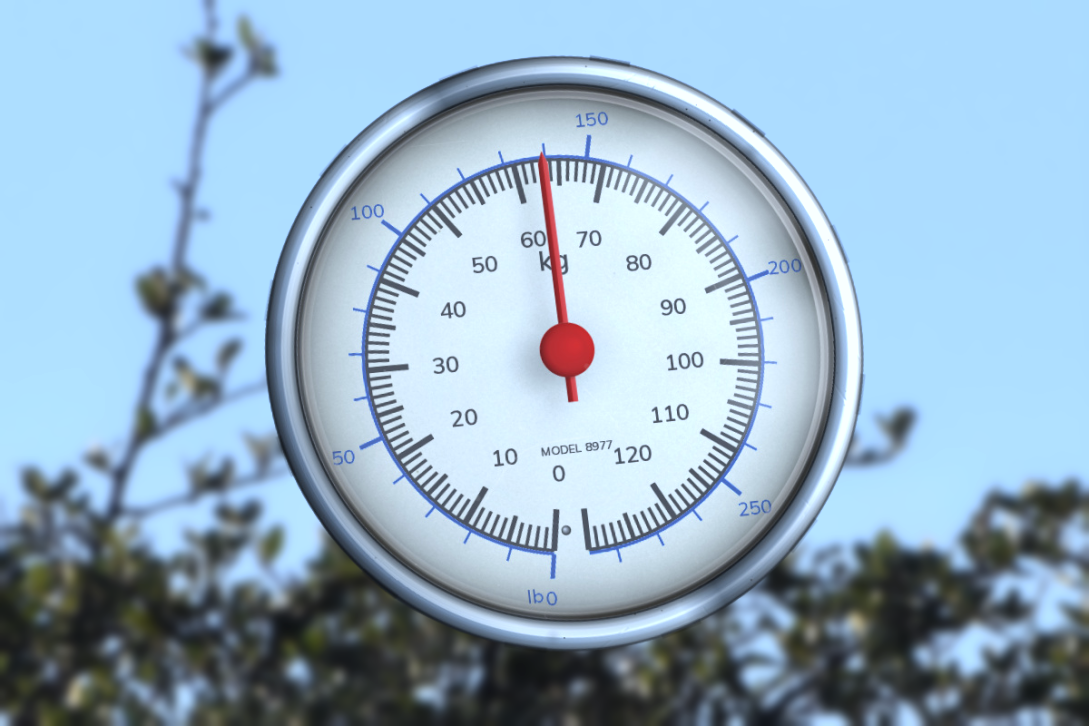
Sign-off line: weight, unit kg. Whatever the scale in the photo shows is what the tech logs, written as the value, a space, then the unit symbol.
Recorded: 63 kg
